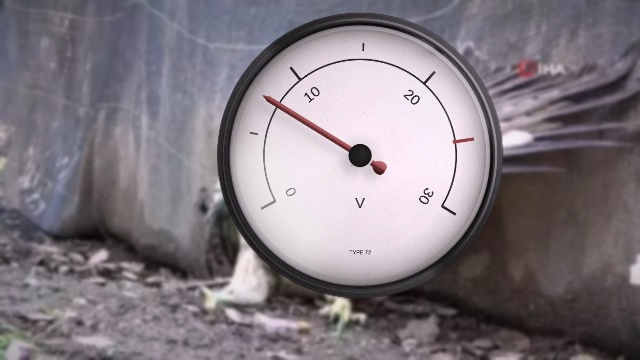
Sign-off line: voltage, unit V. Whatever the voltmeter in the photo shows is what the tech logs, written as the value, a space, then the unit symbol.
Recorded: 7.5 V
